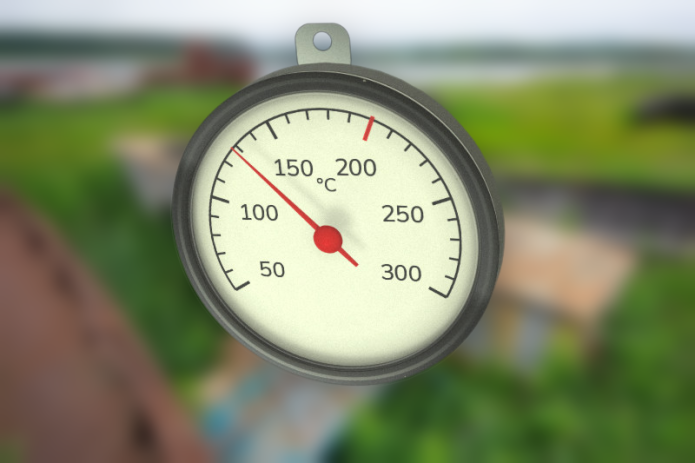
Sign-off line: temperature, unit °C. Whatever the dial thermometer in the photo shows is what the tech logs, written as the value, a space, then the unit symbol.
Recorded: 130 °C
